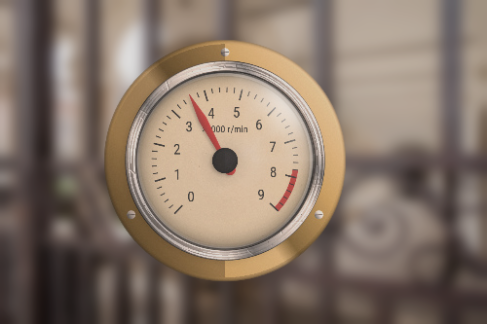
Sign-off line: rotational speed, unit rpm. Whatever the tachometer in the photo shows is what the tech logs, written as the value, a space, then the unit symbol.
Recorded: 3600 rpm
